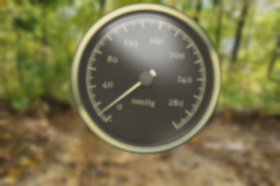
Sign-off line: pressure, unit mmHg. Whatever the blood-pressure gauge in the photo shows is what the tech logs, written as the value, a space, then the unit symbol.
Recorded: 10 mmHg
